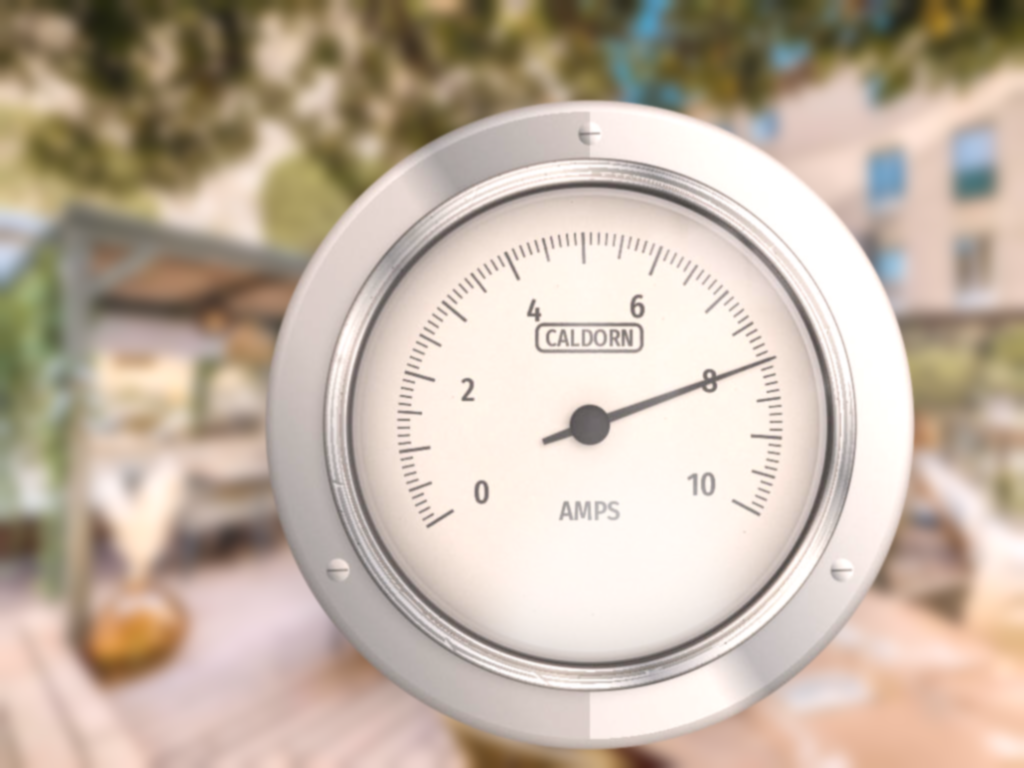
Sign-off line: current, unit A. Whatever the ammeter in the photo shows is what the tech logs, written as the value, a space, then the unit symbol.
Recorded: 8 A
